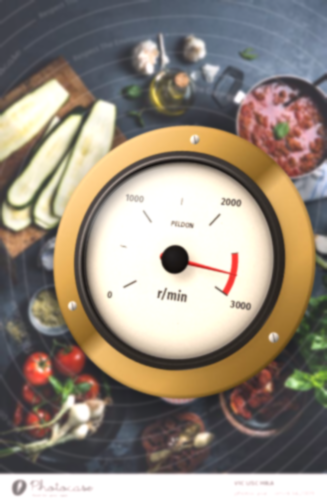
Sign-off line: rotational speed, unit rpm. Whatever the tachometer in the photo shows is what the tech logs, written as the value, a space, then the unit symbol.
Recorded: 2750 rpm
